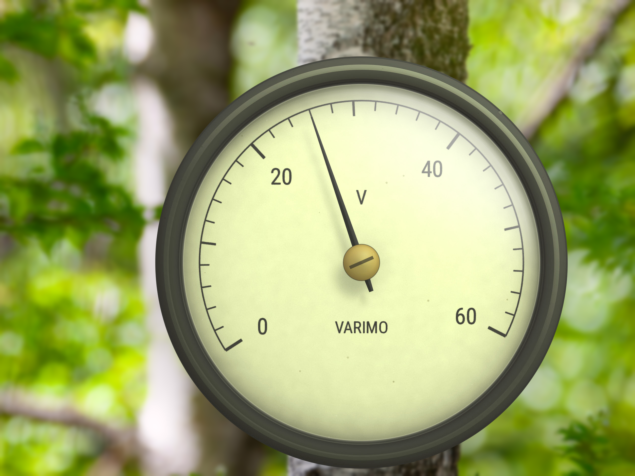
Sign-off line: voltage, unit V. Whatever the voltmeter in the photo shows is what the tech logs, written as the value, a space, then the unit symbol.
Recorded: 26 V
